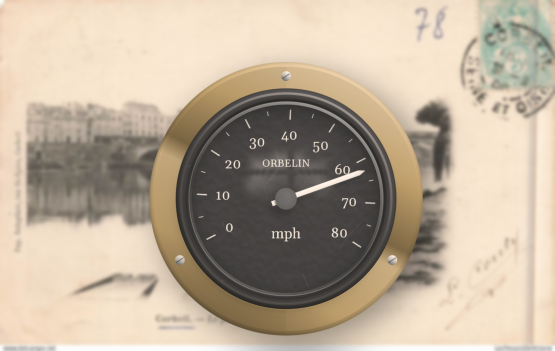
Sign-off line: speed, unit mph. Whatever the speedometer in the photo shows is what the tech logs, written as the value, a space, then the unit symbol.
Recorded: 62.5 mph
